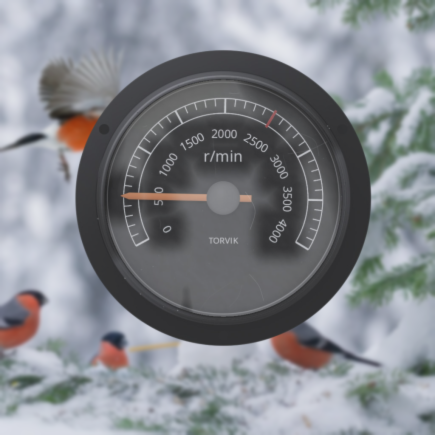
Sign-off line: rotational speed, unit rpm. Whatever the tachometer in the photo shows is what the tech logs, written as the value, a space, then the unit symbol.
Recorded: 500 rpm
